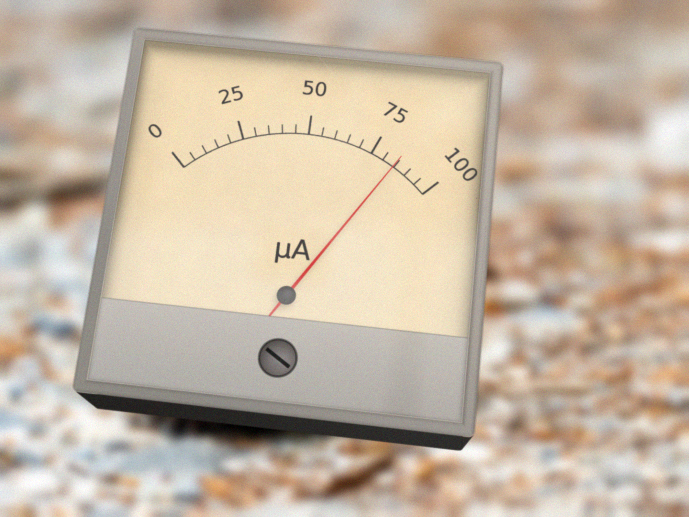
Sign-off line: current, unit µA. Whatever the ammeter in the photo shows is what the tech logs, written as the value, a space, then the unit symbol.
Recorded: 85 µA
